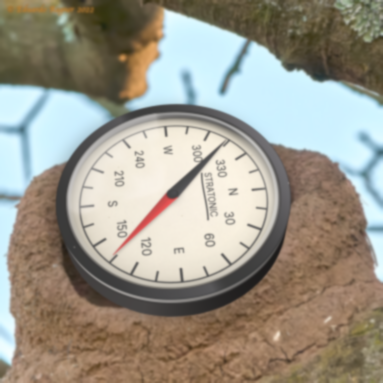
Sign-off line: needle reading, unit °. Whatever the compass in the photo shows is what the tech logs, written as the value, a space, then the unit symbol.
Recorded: 135 °
